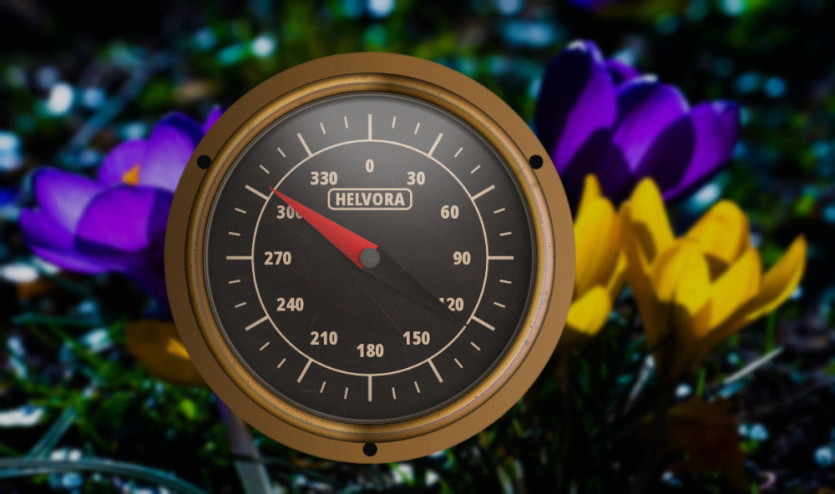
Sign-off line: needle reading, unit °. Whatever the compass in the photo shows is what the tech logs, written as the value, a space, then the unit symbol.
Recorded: 305 °
